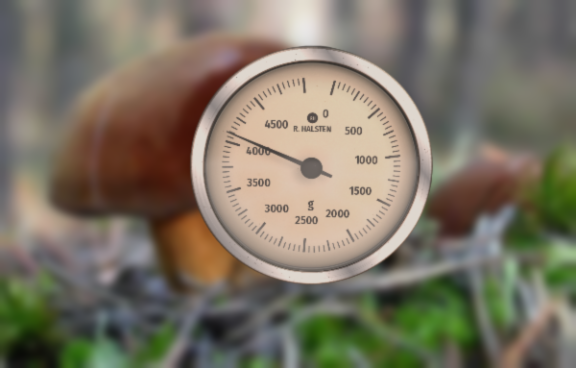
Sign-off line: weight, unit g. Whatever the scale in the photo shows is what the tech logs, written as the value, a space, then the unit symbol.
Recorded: 4100 g
